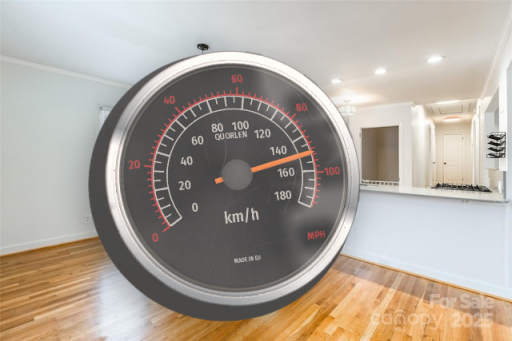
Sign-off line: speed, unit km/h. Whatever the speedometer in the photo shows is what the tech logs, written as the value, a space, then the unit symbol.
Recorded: 150 km/h
